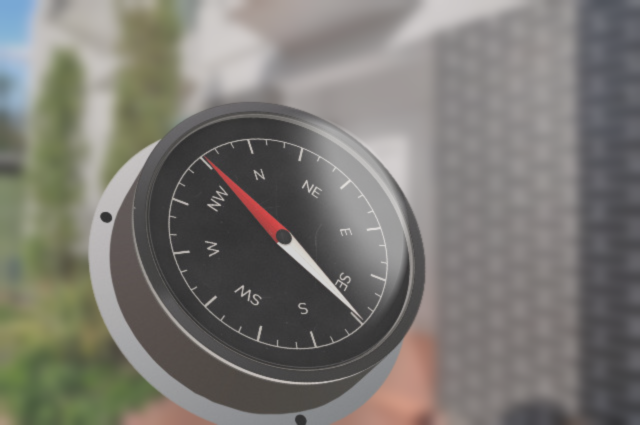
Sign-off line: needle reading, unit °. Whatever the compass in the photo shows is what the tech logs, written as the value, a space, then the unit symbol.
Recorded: 330 °
